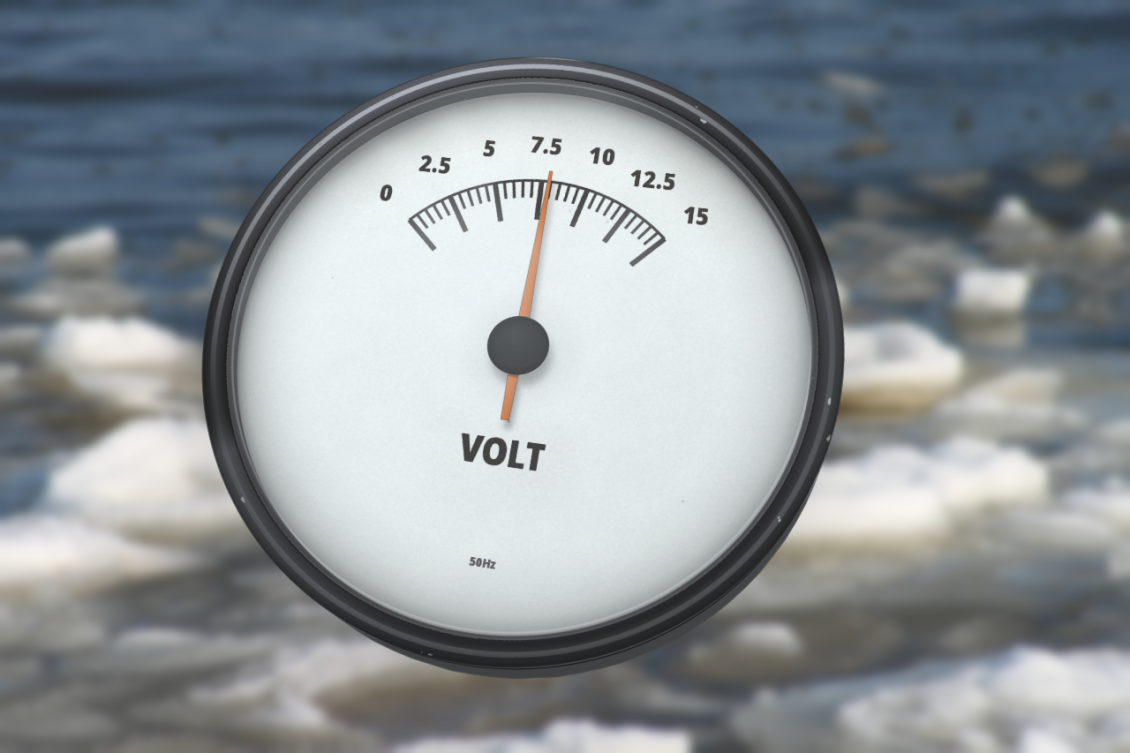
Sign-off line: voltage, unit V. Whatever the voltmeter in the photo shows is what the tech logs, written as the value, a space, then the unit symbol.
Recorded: 8 V
